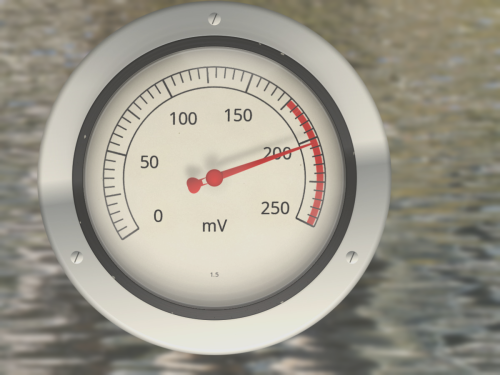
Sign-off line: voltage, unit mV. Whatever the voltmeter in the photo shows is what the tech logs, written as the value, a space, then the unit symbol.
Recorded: 202.5 mV
